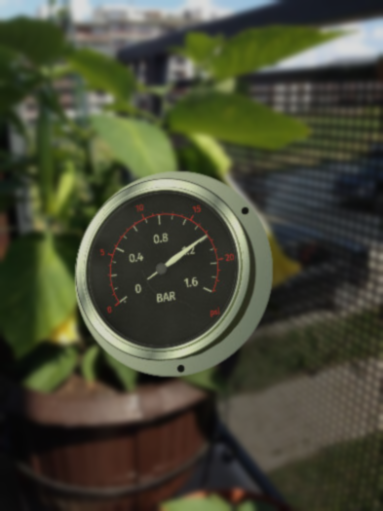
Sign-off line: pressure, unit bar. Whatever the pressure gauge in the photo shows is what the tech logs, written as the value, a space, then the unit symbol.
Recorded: 1.2 bar
